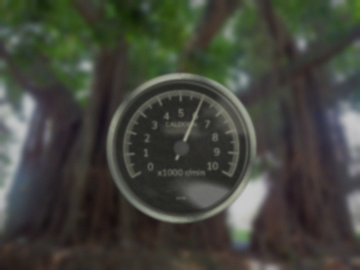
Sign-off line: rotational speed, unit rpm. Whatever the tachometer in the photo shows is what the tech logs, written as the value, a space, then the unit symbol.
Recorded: 6000 rpm
